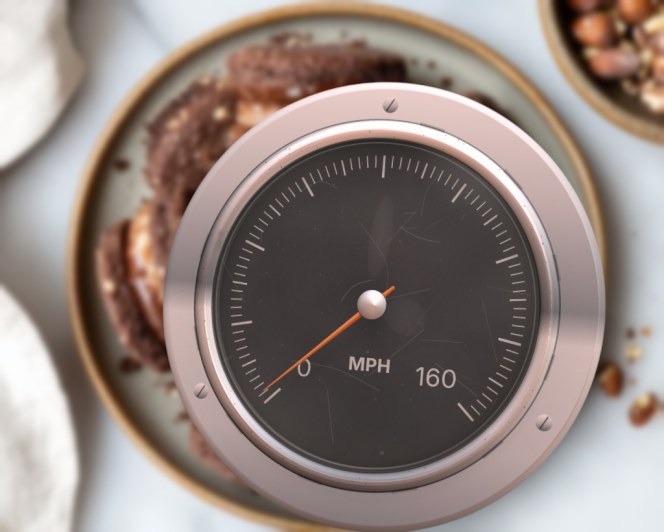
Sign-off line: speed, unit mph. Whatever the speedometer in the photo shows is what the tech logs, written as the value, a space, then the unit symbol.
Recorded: 2 mph
